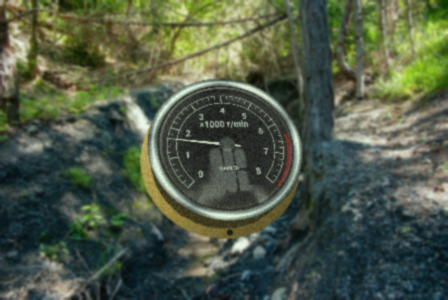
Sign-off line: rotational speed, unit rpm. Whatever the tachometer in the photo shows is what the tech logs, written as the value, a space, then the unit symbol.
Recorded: 1600 rpm
